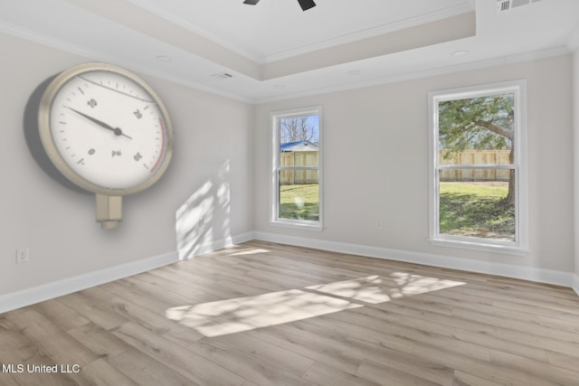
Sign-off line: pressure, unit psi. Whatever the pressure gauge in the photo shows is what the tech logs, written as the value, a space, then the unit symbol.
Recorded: 7 psi
